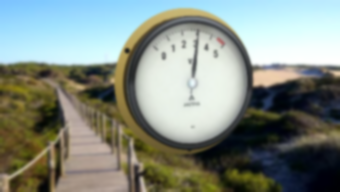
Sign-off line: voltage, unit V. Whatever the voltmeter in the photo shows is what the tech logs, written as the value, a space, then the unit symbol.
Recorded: 3 V
